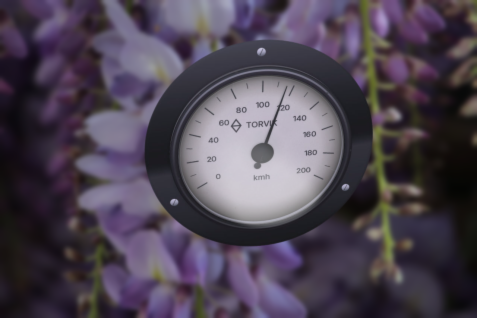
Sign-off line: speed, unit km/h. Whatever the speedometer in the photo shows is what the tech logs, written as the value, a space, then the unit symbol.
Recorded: 115 km/h
